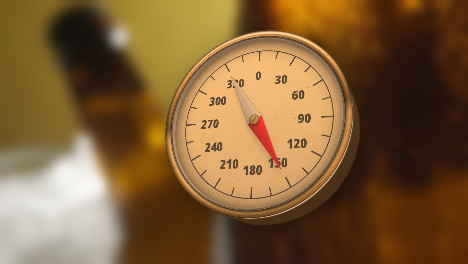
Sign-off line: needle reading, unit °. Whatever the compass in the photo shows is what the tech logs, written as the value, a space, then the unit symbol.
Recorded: 150 °
